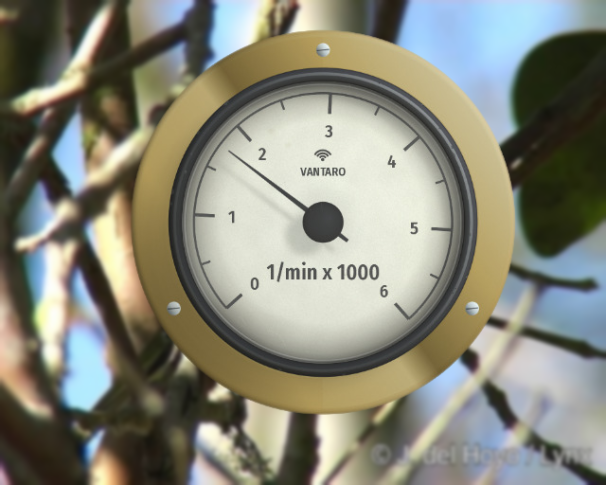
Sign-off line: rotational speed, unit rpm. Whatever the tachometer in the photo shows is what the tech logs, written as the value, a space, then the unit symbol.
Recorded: 1750 rpm
